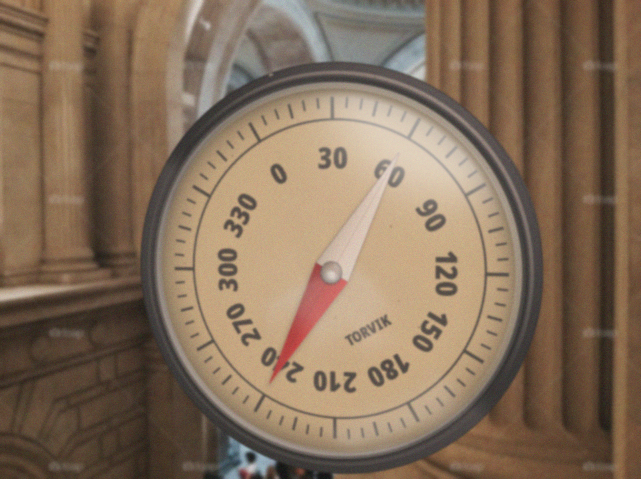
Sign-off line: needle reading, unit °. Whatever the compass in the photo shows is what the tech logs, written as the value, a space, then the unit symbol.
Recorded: 240 °
